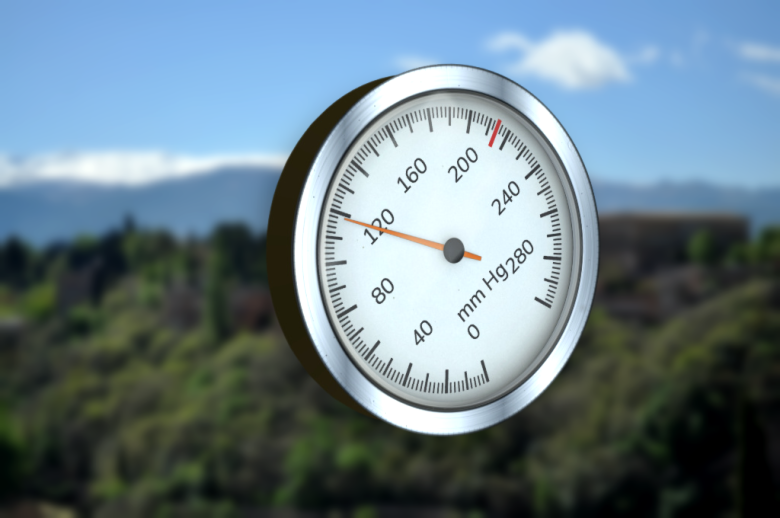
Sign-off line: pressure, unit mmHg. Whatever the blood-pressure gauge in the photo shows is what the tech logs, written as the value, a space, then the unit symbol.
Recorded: 118 mmHg
